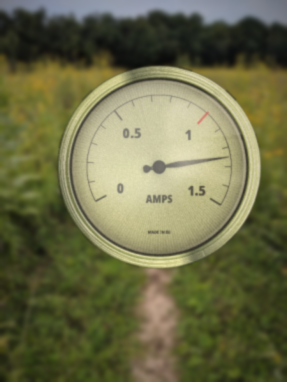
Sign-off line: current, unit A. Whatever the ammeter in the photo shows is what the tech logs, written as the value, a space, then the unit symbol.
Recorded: 1.25 A
